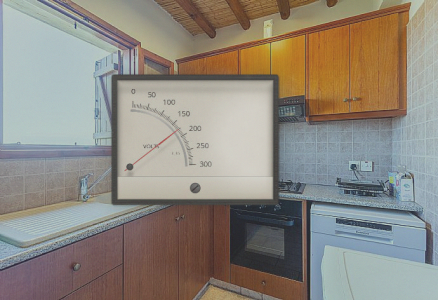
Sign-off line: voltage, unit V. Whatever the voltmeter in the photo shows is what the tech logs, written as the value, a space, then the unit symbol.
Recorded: 175 V
